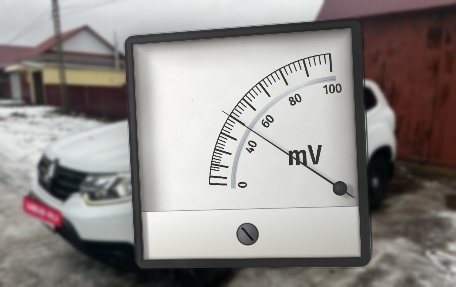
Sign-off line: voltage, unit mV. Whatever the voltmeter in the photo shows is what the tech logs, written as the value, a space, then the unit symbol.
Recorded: 50 mV
